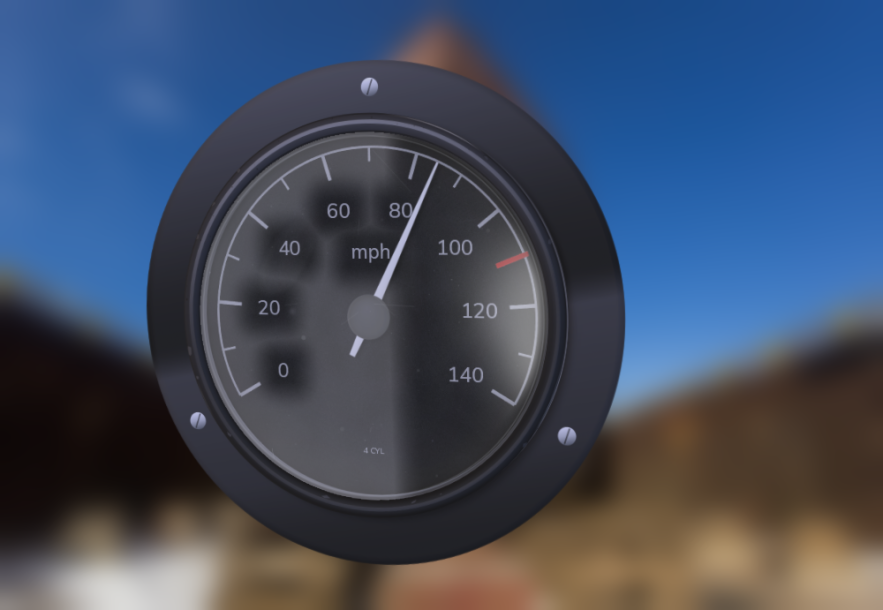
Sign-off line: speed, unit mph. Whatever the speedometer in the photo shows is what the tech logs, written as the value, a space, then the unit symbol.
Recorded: 85 mph
